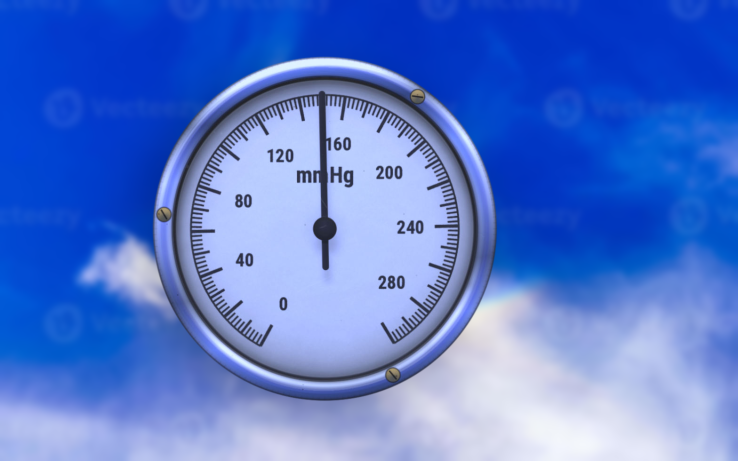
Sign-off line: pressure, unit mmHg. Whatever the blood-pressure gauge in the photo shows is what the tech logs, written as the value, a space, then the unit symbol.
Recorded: 150 mmHg
